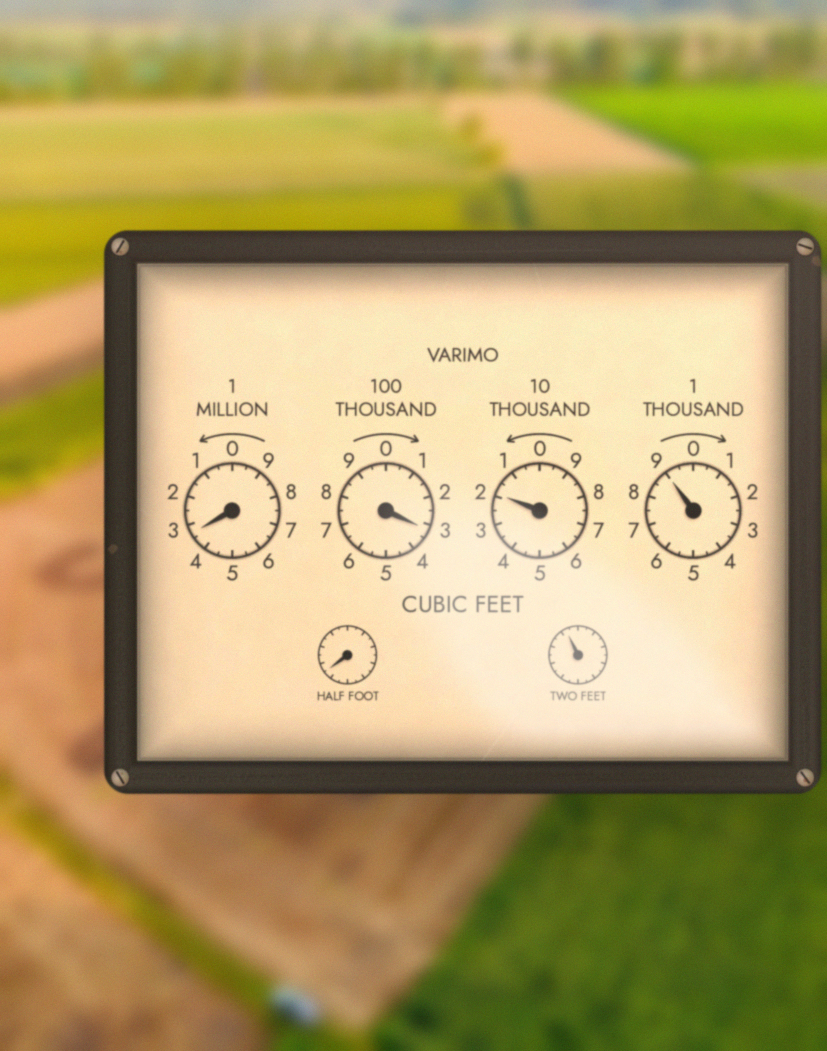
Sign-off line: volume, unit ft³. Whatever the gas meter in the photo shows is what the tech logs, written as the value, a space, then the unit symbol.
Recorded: 331900 ft³
